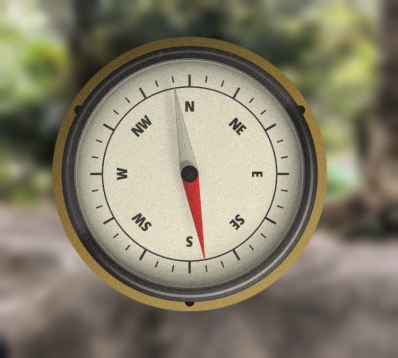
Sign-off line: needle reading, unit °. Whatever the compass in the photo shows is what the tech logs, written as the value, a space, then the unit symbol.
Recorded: 170 °
